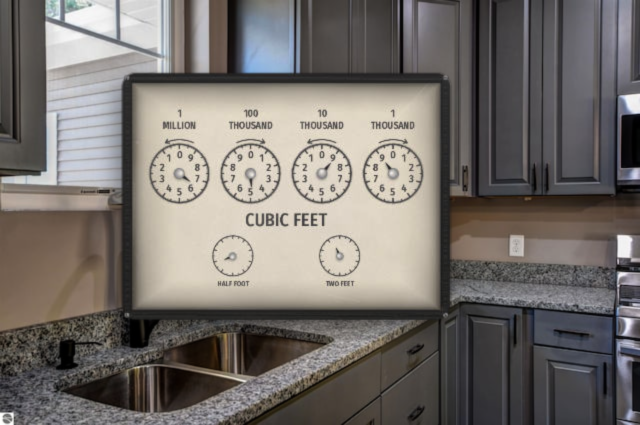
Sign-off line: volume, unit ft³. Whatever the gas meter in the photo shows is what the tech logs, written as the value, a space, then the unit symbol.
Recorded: 648900 ft³
